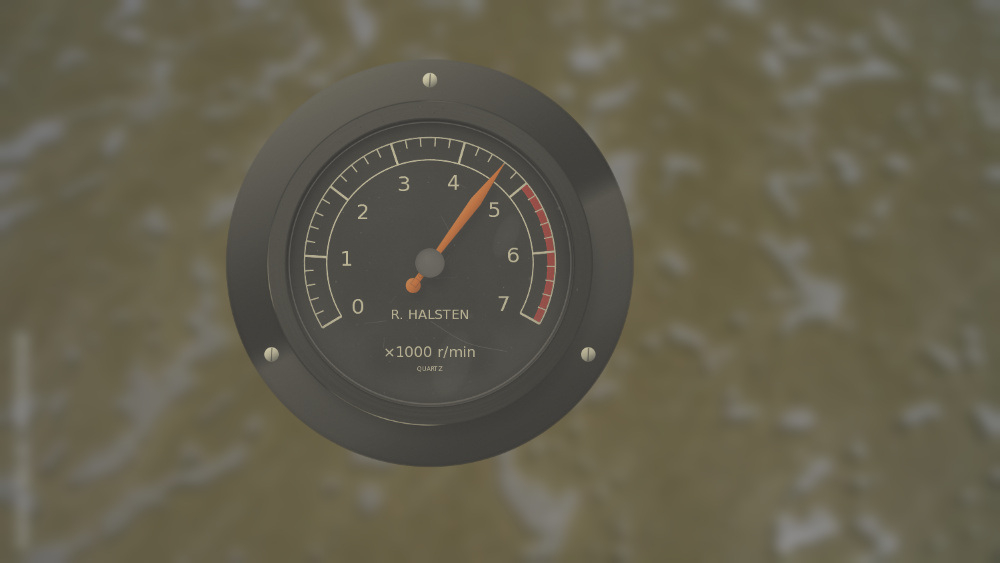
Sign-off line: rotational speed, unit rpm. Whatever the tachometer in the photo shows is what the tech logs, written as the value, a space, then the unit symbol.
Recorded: 4600 rpm
